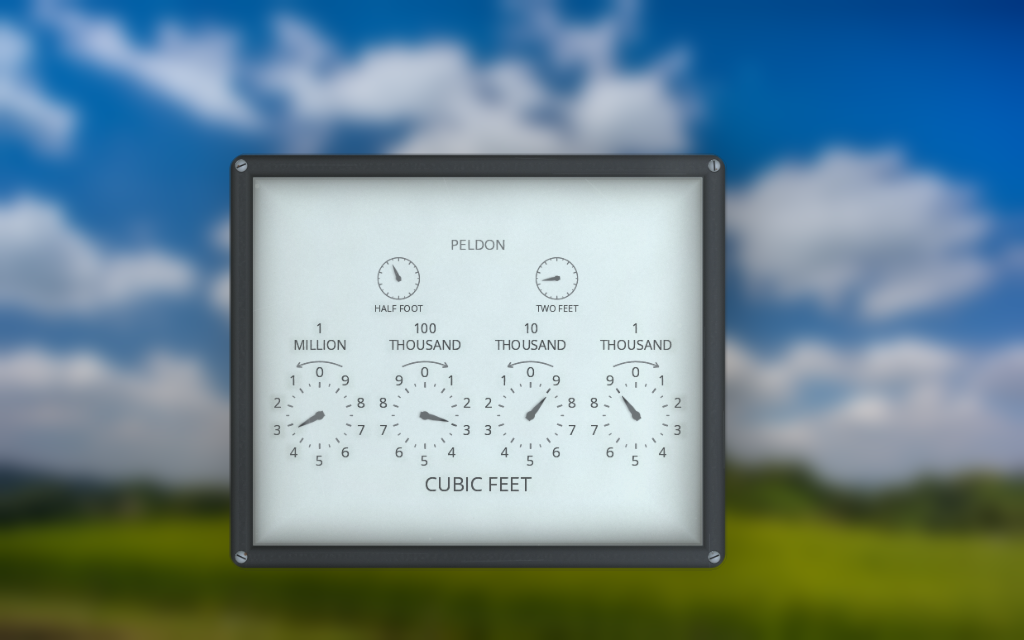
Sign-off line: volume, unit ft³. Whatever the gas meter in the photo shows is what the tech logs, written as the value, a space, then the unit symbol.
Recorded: 328900 ft³
